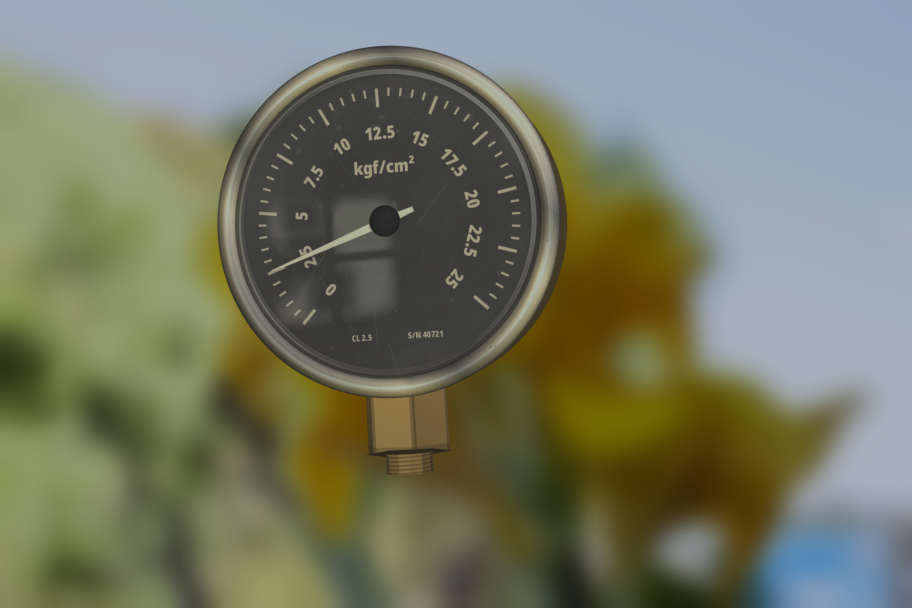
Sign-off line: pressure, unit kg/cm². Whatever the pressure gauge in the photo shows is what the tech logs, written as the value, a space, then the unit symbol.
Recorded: 2.5 kg/cm²
